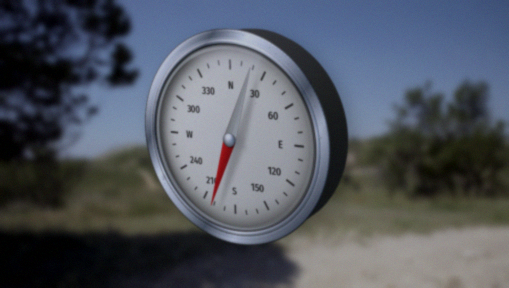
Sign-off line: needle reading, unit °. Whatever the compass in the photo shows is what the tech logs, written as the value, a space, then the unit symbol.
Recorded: 200 °
